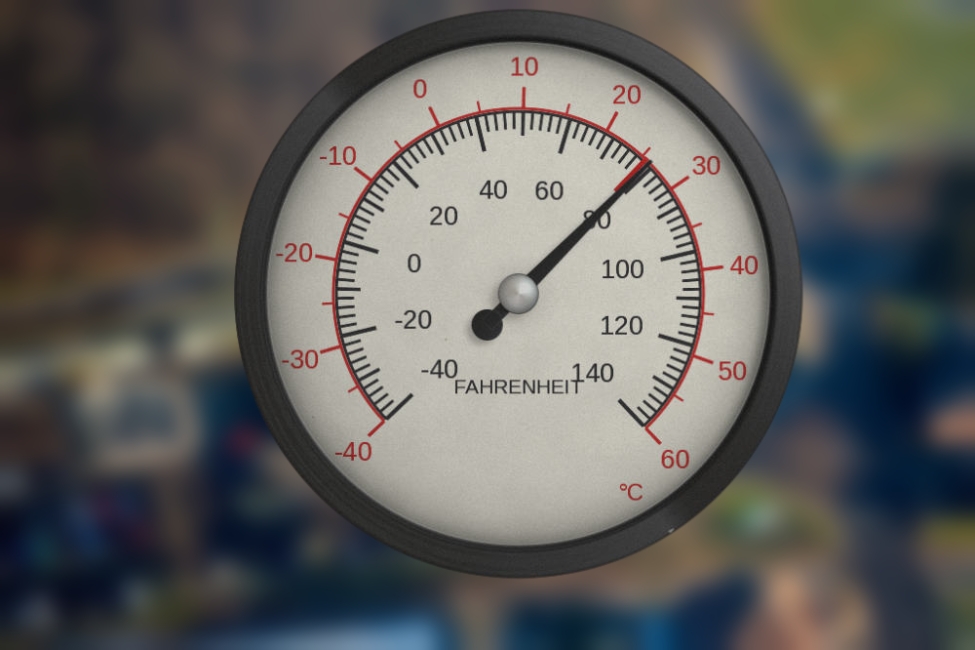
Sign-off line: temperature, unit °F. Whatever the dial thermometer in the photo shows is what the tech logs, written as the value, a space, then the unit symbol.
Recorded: 79 °F
